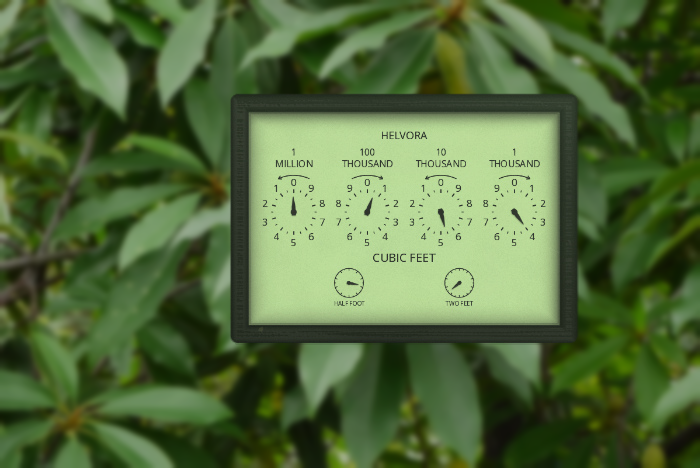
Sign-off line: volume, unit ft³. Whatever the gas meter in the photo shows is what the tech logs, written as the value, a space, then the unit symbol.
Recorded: 5400 ft³
